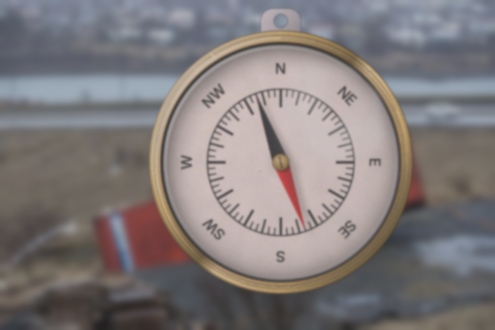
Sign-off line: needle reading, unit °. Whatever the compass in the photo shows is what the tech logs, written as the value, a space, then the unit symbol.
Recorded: 160 °
